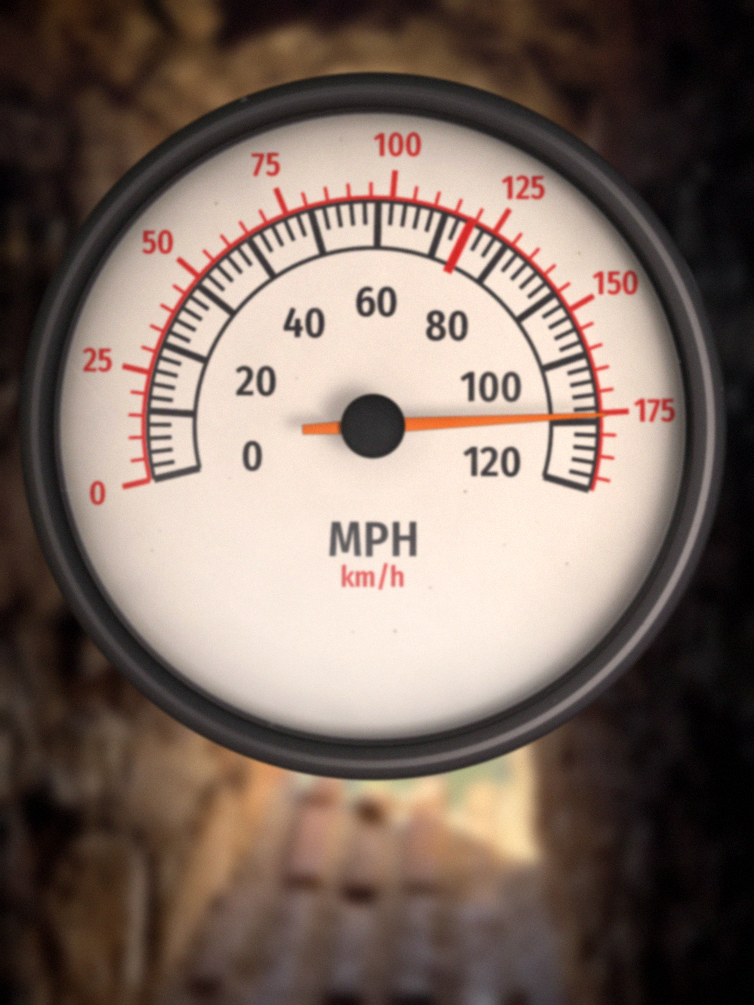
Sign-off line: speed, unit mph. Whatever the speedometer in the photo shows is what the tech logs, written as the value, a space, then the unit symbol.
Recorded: 109 mph
